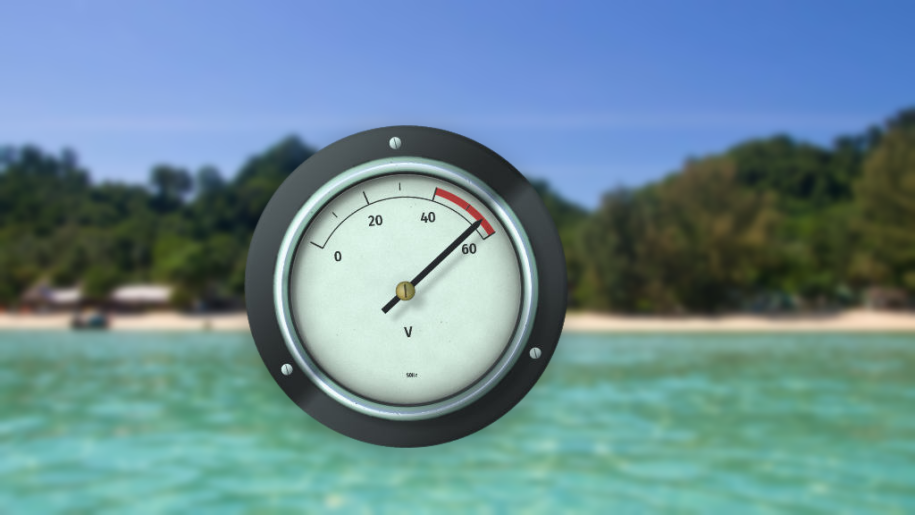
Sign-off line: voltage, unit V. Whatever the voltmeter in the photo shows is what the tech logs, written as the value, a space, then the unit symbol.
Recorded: 55 V
